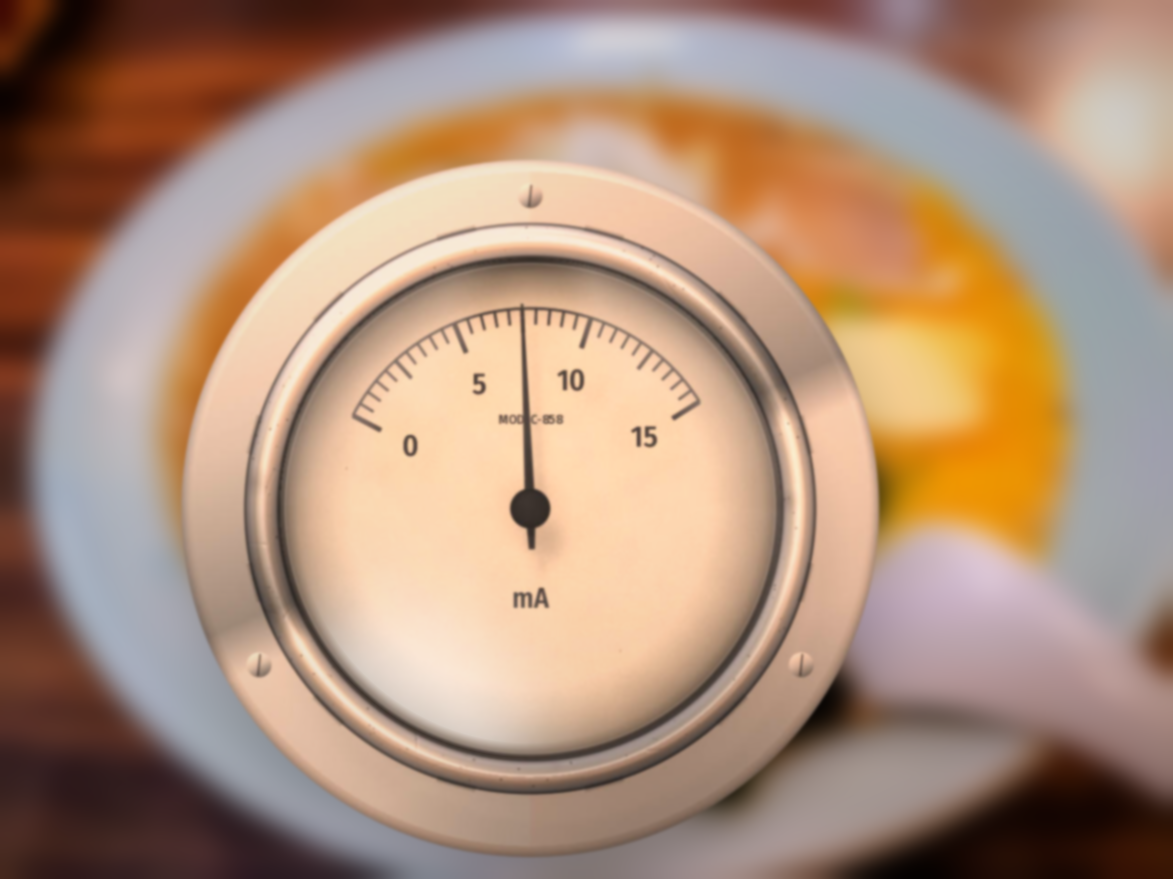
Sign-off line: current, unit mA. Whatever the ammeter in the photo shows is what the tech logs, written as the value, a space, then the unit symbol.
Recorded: 7.5 mA
